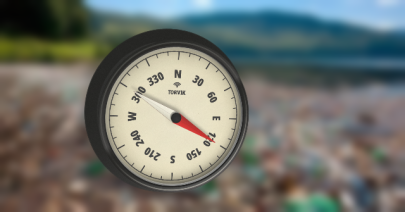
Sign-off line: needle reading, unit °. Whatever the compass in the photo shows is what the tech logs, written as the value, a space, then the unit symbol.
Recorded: 120 °
